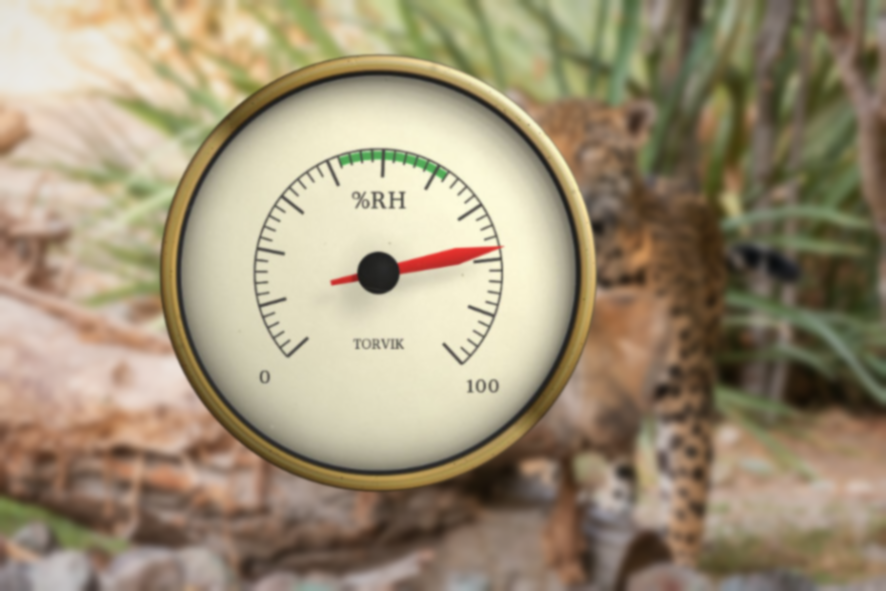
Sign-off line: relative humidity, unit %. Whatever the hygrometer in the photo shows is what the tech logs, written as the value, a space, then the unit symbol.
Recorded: 78 %
